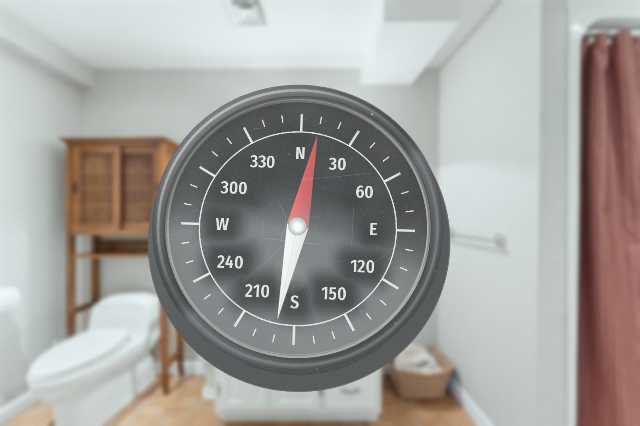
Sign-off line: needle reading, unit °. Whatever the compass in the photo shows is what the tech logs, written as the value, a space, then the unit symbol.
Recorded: 10 °
